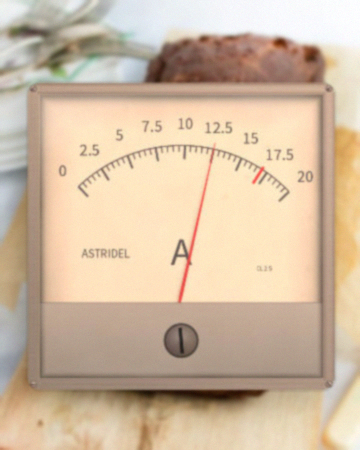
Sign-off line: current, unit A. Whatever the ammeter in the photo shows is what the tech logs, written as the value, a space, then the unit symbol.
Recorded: 12.5 A
